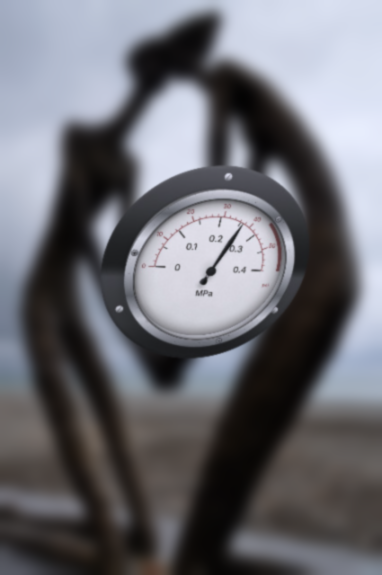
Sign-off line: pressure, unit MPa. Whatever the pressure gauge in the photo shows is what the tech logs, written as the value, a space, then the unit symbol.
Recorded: 0.25 MPa
